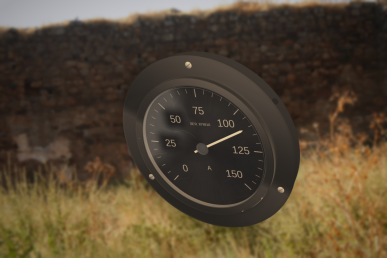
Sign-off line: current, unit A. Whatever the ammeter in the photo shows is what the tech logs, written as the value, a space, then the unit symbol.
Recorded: 110 A
